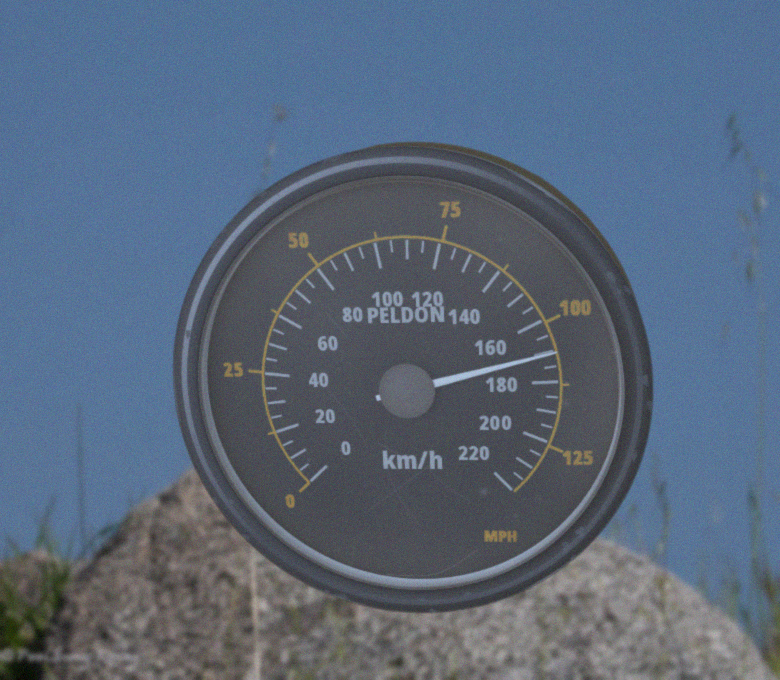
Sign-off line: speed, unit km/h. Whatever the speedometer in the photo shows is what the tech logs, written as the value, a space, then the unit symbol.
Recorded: 170 km/h
